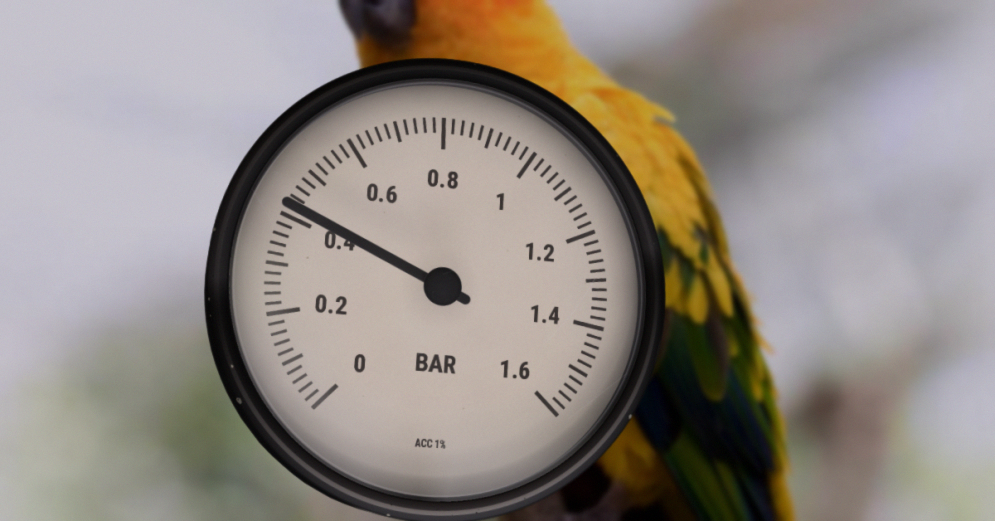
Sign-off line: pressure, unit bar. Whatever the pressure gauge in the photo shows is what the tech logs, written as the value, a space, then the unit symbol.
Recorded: 0.42 bar
